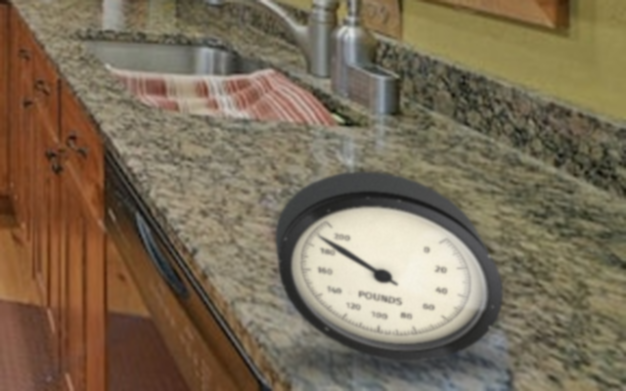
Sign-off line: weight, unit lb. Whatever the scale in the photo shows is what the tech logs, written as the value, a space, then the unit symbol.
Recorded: 190 lb
